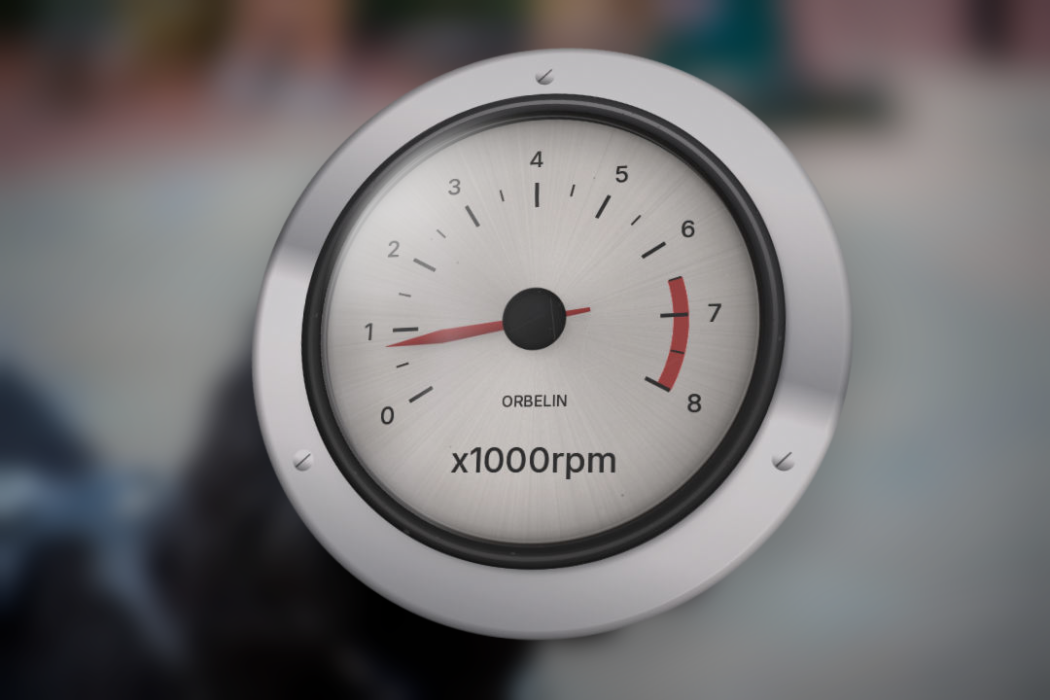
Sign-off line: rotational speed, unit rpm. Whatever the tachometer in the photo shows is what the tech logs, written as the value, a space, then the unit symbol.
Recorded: 750 rpm
